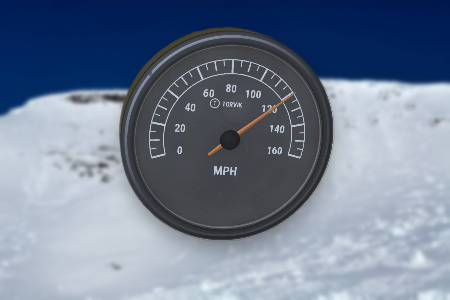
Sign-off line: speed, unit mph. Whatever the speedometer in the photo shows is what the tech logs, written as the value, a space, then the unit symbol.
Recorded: 120 mph
